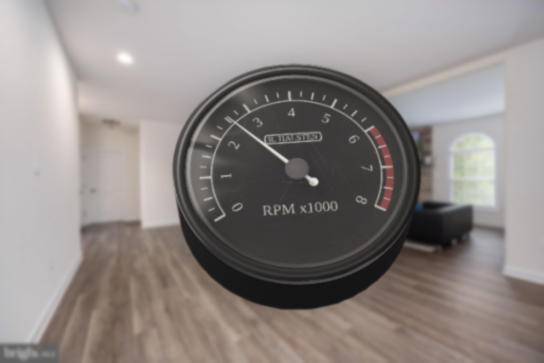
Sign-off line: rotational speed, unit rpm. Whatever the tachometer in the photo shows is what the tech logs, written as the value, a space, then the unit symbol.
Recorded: 2500 rpm
